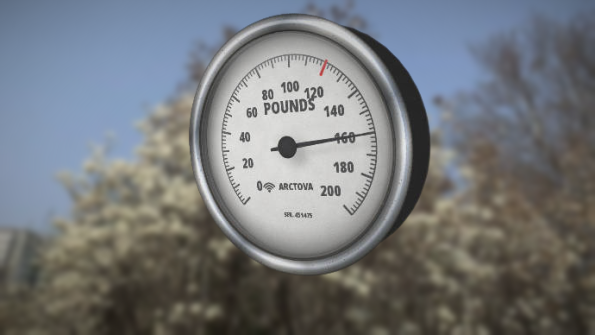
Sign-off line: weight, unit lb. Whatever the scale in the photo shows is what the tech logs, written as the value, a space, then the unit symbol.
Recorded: 160 lb
